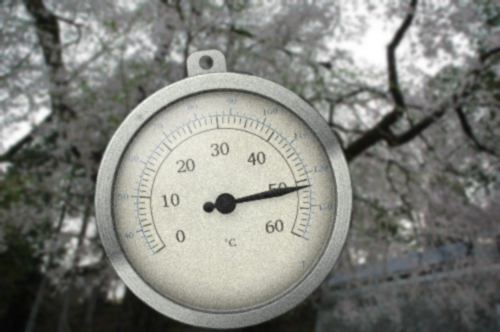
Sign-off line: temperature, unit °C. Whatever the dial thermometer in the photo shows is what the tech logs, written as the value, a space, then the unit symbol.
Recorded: 51 °C
